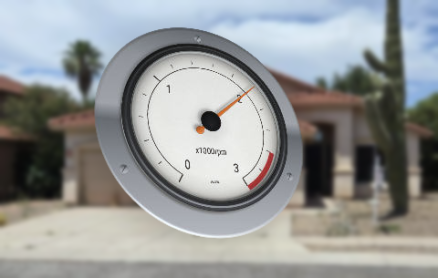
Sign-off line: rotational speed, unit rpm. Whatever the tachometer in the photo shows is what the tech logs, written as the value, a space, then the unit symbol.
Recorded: 2000 rpm
